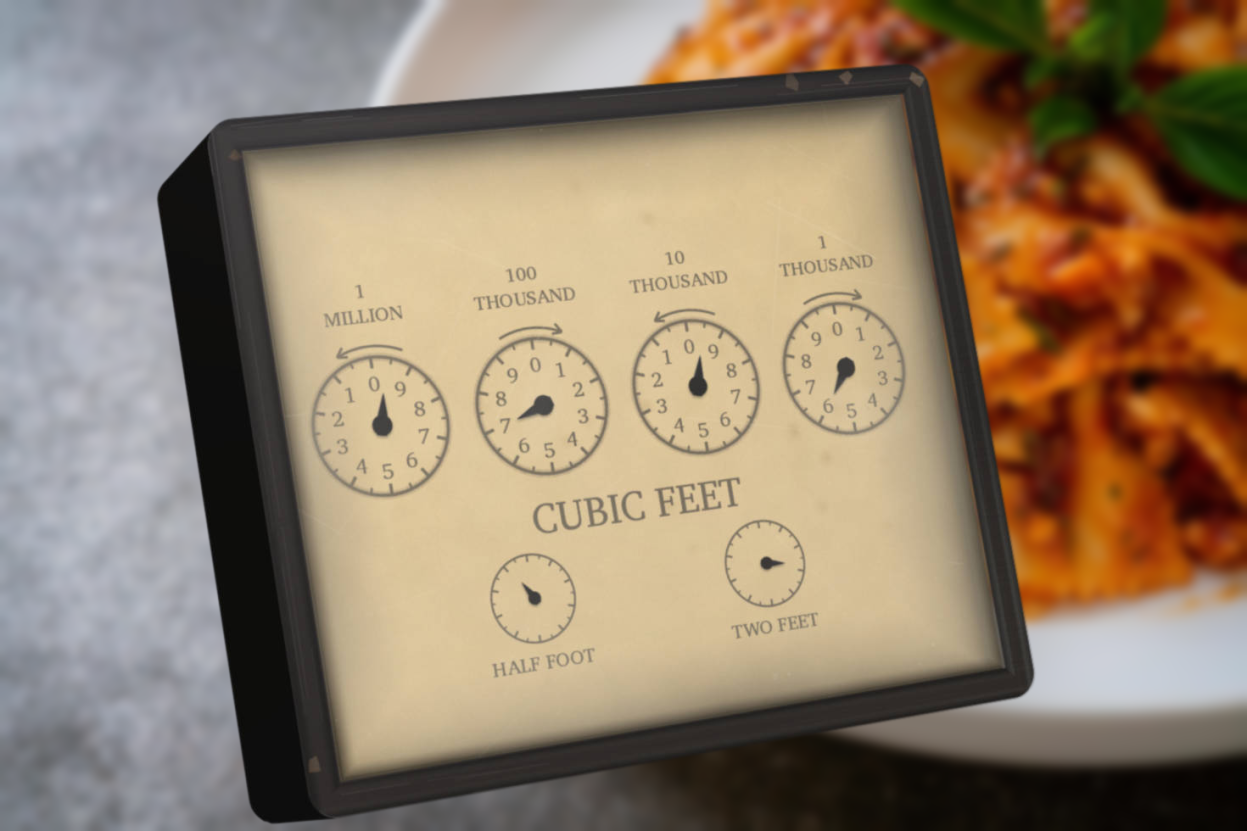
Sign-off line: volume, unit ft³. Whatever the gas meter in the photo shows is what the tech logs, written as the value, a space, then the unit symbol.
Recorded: 969600 ft³
